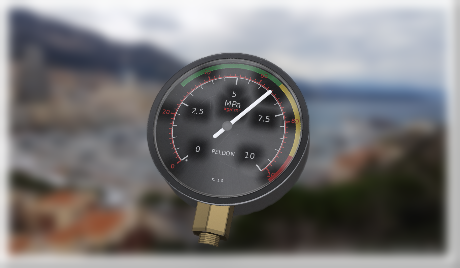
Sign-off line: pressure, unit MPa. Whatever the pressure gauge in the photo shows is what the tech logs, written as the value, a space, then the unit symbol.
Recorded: 6.5 MPa
